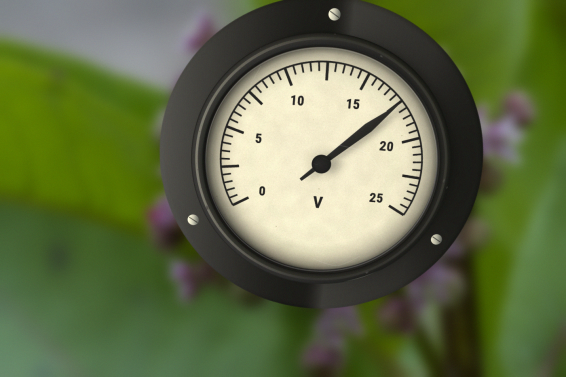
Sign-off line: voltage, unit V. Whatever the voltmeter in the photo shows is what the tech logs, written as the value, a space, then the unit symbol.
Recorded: 17.5 V
